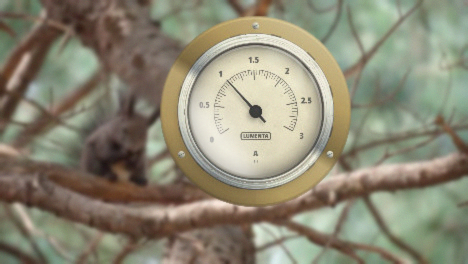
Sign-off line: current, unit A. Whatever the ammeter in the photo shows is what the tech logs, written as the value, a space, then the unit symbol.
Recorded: 1 A
